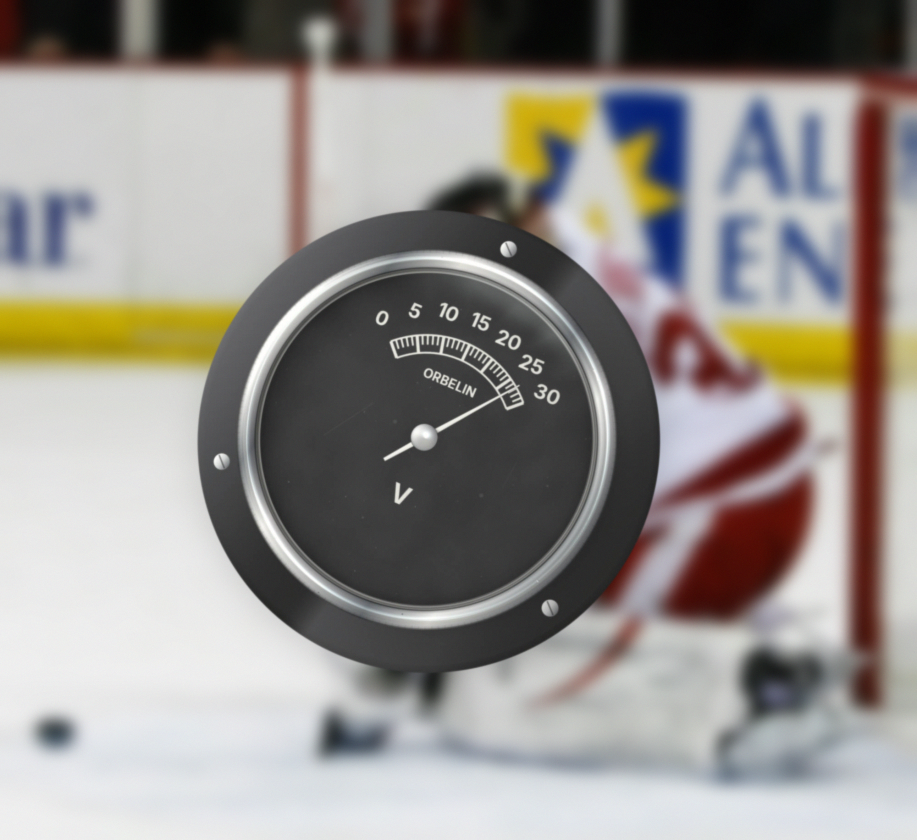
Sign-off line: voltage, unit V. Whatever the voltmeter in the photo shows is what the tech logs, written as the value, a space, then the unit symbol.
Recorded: 27 V
